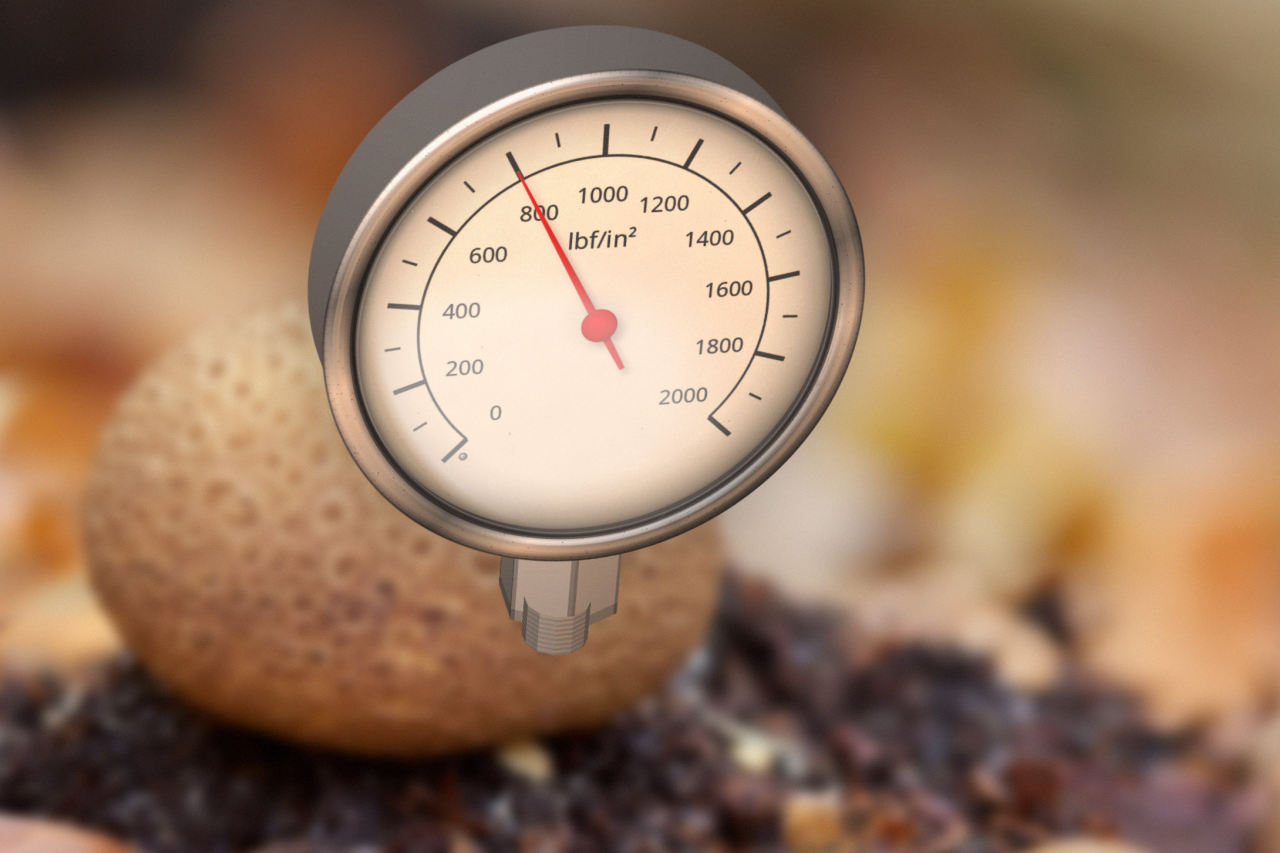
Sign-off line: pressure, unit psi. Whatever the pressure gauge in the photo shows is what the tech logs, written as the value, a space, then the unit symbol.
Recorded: 800 psi
